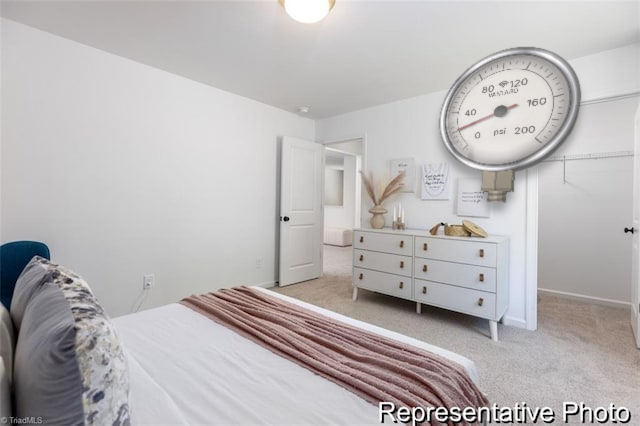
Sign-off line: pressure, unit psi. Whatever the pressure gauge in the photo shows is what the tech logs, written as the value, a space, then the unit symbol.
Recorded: 20 psi
